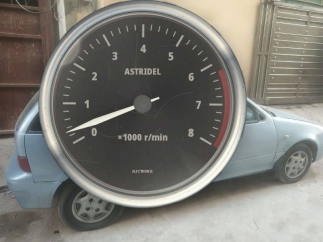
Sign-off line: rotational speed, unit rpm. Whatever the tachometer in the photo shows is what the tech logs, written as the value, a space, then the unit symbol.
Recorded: 300 rpm
